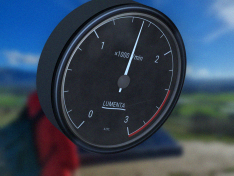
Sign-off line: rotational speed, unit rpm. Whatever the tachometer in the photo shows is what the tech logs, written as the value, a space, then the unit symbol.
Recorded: 1500 rpm
